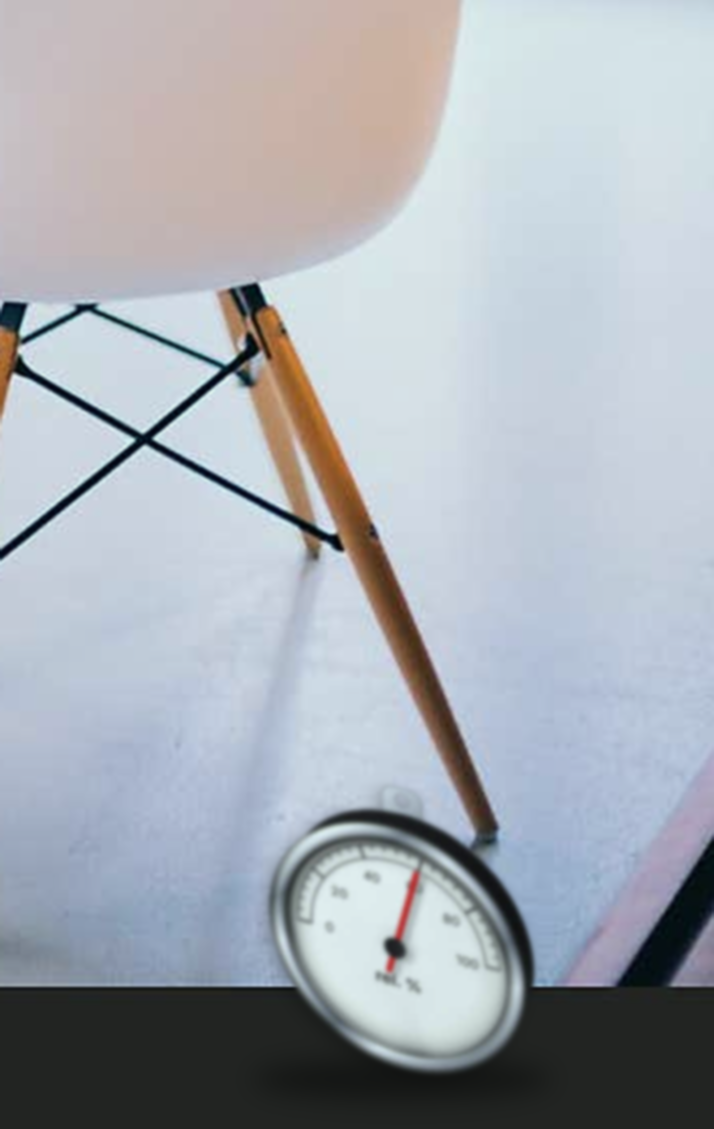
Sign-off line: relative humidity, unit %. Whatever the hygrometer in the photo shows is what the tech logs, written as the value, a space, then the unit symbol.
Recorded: 60 %
